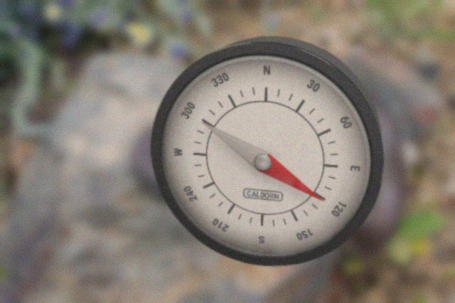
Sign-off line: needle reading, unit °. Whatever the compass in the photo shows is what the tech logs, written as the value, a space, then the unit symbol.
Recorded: 120 °
